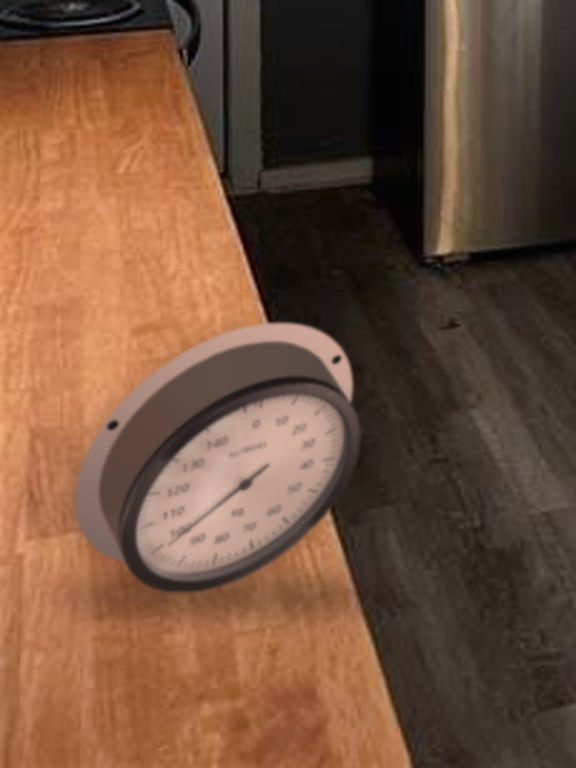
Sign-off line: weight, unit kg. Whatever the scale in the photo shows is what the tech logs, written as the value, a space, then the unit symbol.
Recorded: 100 kg
